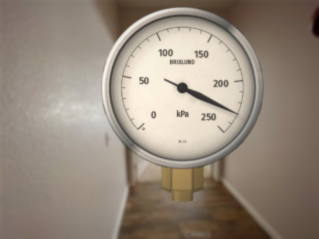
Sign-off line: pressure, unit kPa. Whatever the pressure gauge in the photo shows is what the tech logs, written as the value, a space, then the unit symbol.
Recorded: 230 kPa
